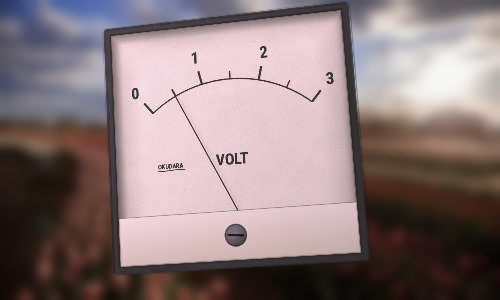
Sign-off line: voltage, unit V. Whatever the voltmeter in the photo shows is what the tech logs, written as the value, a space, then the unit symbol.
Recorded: 0.5 V
